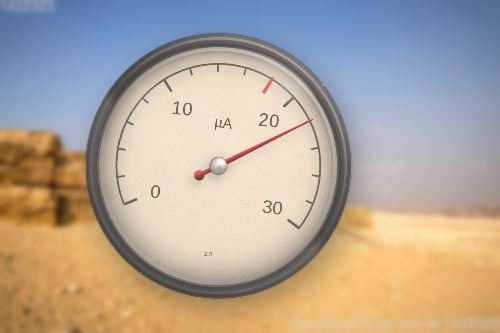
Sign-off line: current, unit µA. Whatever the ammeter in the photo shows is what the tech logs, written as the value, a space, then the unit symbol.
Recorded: 22 µA
